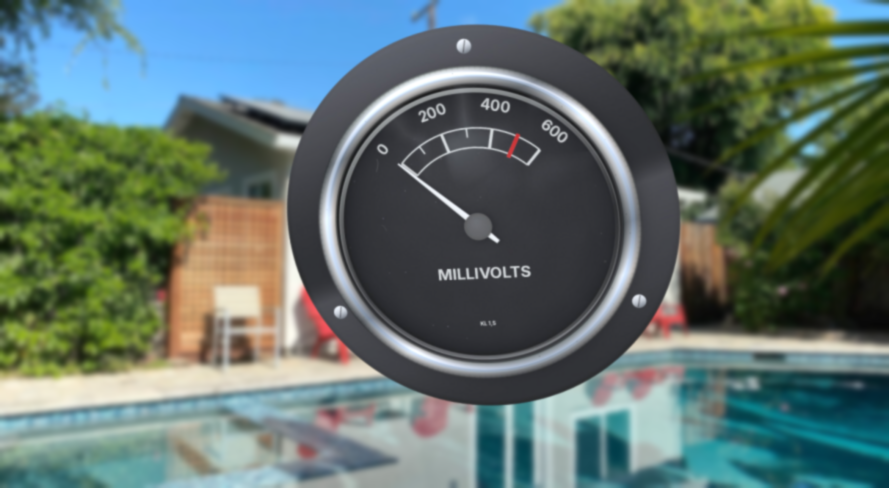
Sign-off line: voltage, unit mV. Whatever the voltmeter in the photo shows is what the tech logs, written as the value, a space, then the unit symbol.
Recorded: 0 mV
